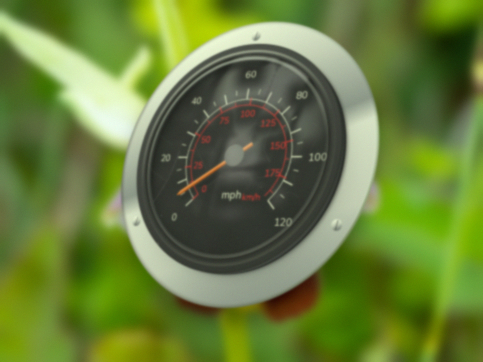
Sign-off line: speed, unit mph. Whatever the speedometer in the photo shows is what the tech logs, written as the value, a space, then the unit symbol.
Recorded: 5 mph
